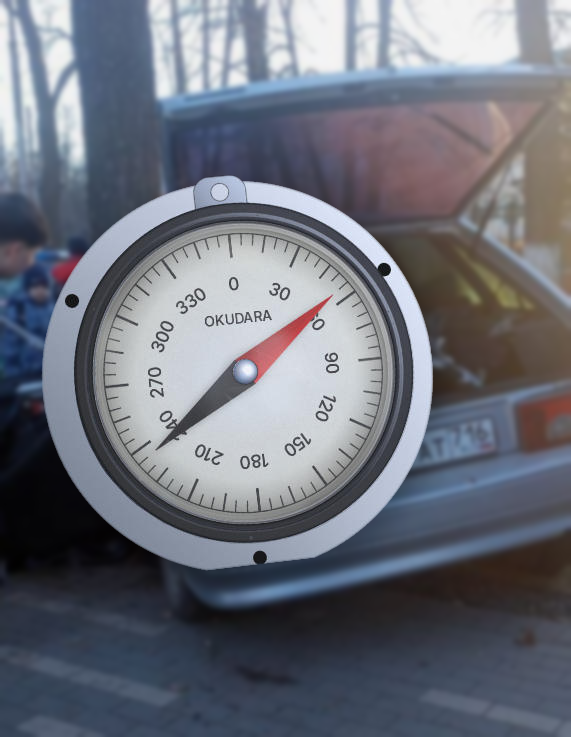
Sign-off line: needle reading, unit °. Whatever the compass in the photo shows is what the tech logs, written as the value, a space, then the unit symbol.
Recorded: 55 °
